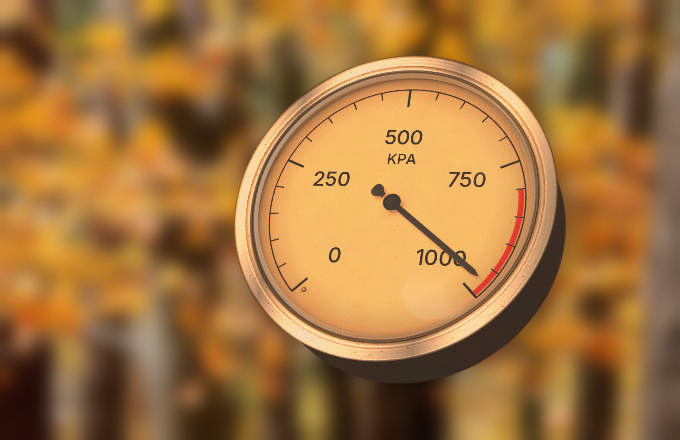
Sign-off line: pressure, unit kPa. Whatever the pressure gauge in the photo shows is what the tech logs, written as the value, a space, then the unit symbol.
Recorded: 975 kPa
